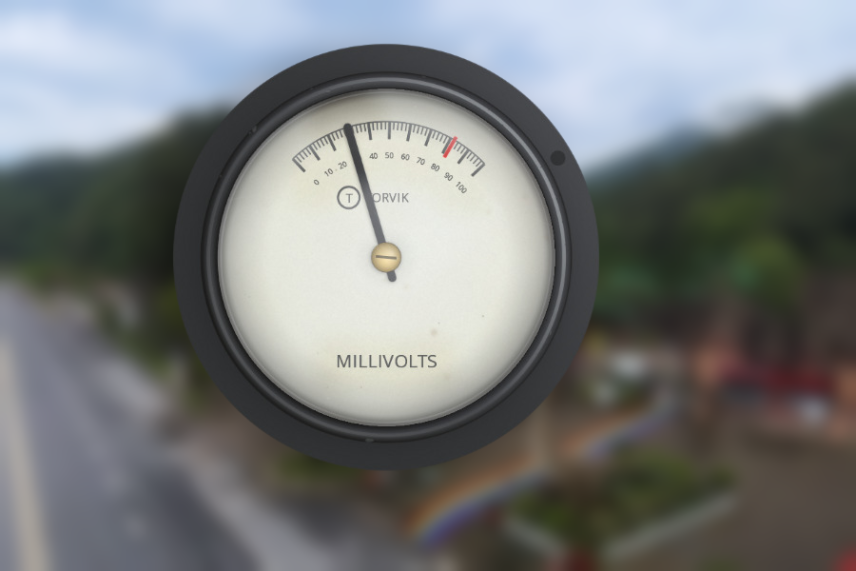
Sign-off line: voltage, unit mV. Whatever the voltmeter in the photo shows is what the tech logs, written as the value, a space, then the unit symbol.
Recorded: 30 mV
